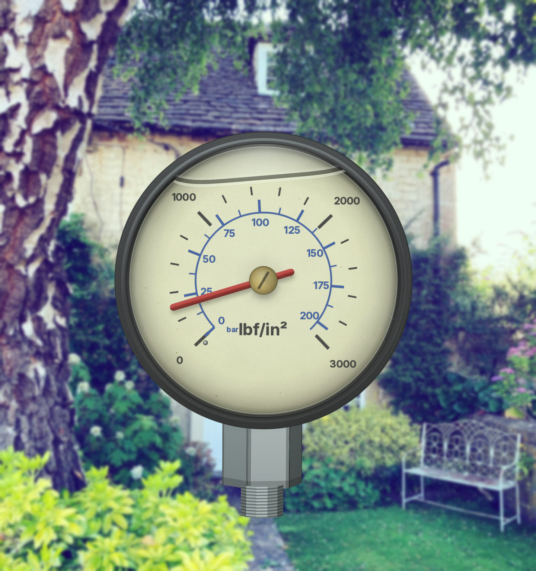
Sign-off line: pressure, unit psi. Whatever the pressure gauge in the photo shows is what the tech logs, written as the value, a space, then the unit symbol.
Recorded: 300 psi
